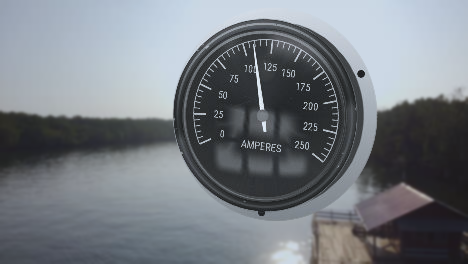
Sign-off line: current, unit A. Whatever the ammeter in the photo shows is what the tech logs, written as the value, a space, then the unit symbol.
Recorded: 110 A
